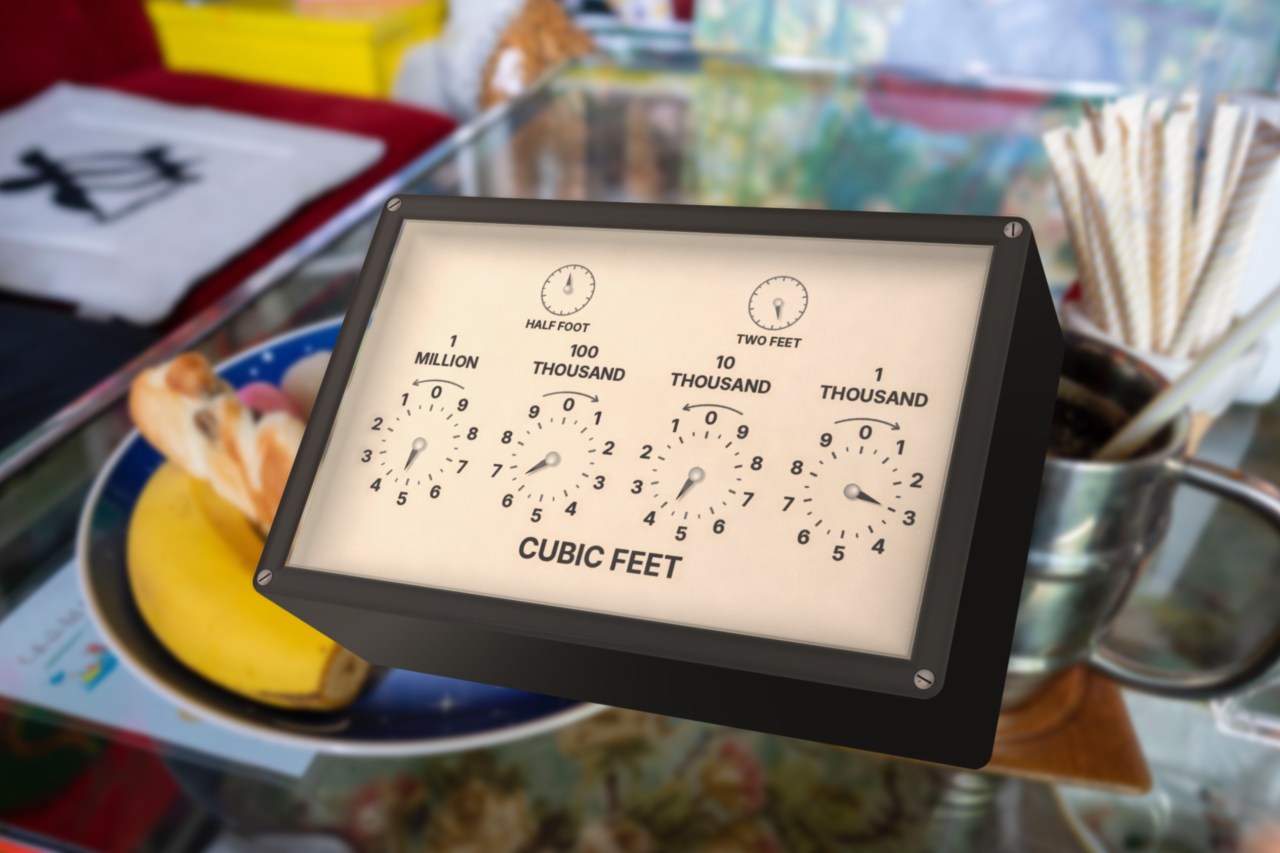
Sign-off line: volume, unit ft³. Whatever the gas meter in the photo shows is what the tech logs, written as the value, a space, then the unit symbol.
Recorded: 464300 ft³
